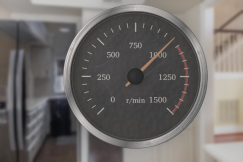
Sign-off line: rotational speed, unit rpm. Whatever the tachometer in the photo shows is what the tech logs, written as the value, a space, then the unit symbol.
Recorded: 1000 rpm
